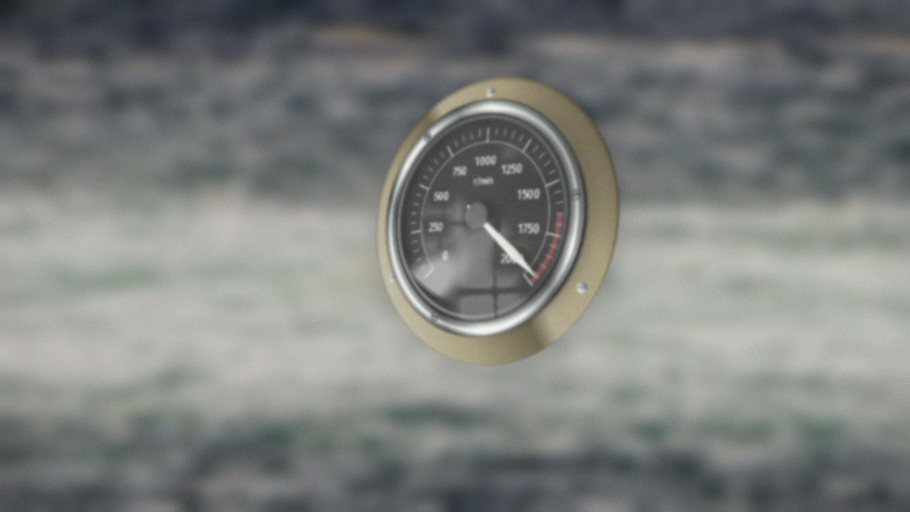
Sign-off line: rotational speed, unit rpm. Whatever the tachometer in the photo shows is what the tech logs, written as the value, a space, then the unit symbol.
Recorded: 1950 rpm
